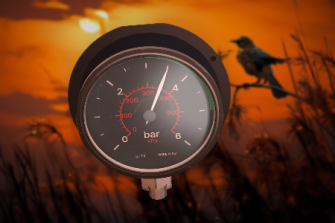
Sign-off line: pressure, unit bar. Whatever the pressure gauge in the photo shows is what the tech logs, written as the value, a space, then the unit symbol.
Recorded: 3.5 bar
